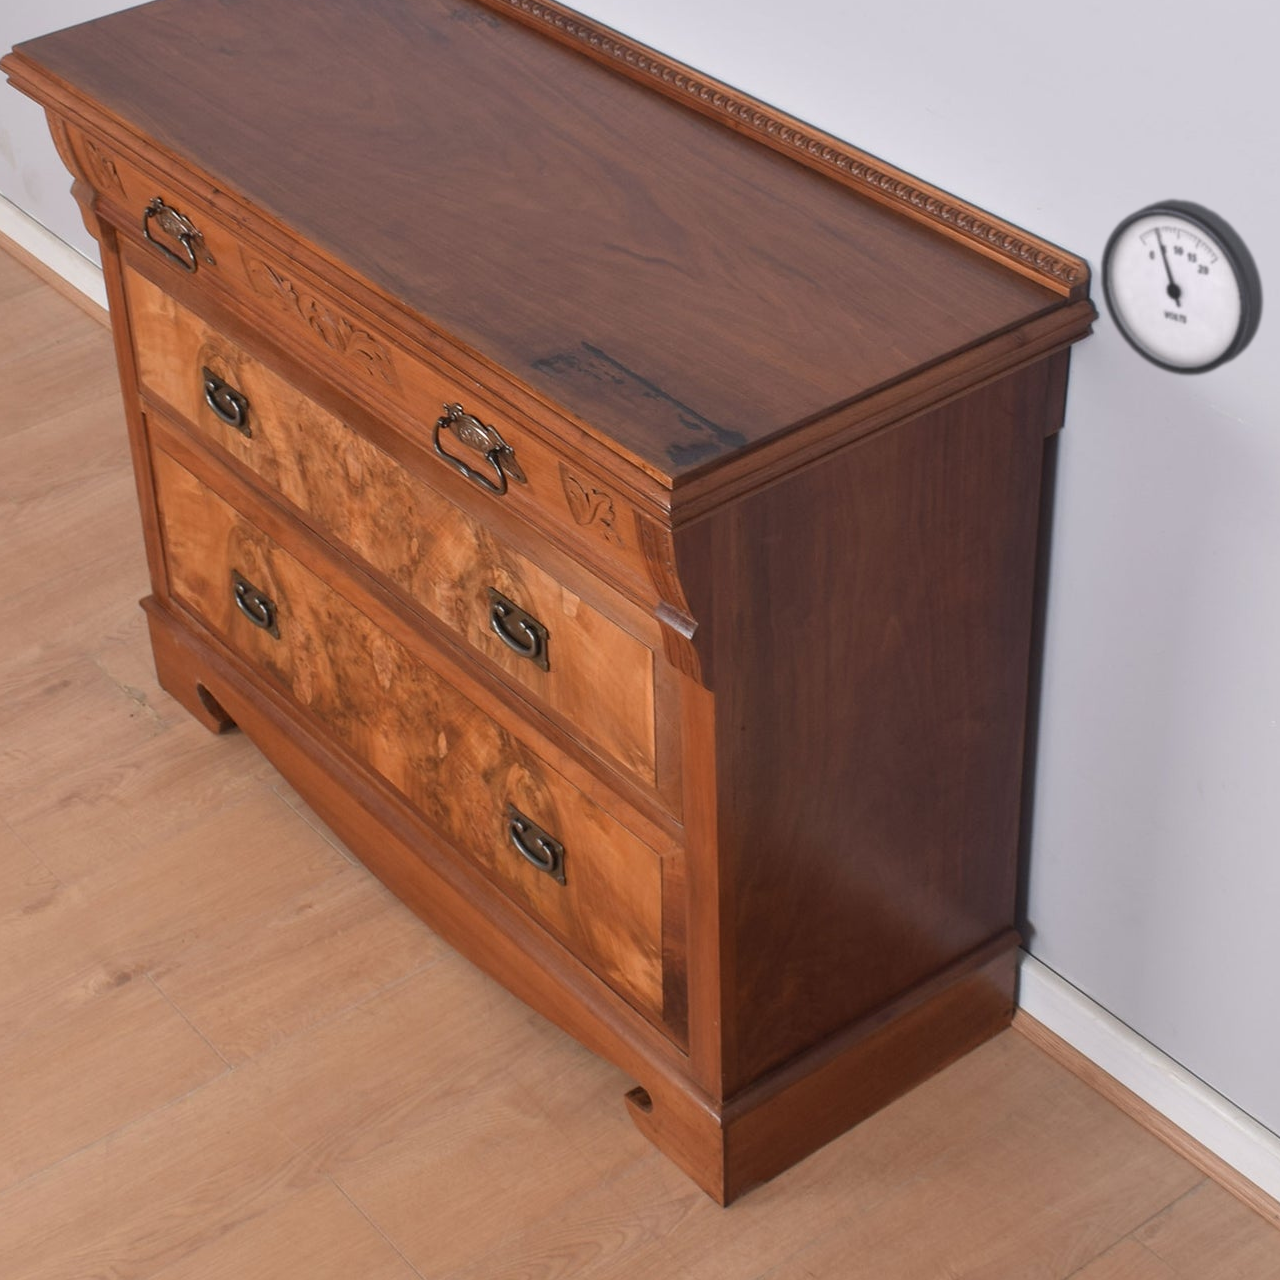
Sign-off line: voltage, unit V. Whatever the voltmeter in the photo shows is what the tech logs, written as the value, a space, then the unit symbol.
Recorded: 5 V
